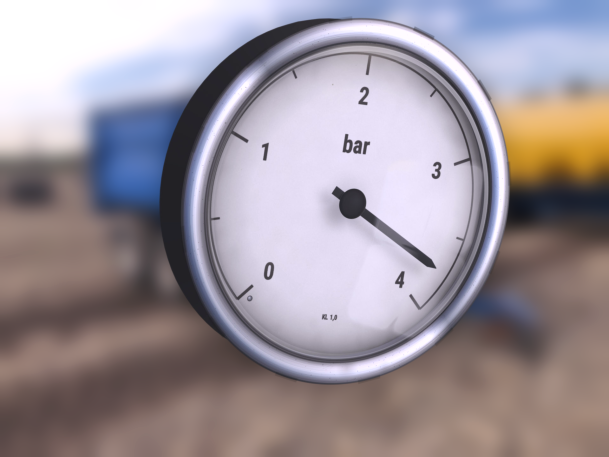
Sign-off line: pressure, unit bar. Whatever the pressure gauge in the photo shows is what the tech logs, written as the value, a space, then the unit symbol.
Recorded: 3.75 bar
